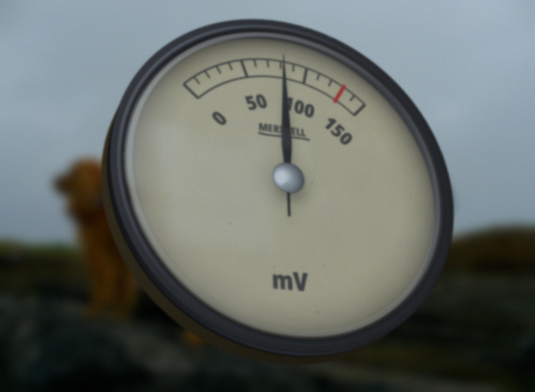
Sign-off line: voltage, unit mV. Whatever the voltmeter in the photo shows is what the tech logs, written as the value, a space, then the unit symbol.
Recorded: 80 mV
